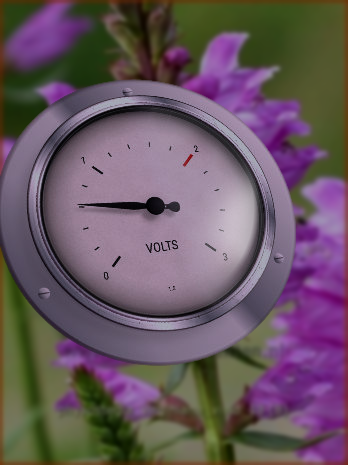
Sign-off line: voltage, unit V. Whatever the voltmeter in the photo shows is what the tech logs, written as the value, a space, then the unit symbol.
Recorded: 0.6 V
